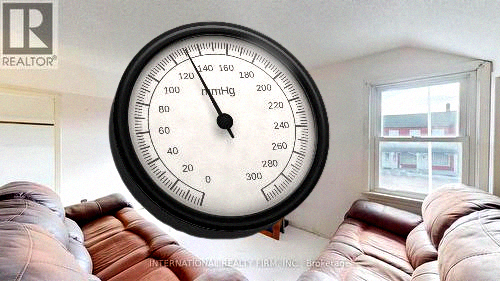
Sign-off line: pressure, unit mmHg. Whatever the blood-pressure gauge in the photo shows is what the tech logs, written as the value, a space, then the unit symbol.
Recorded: 130 mmHg
